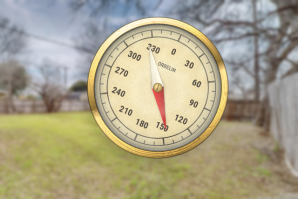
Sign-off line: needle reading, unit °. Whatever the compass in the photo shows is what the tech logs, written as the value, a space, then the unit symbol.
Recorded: 145 °
